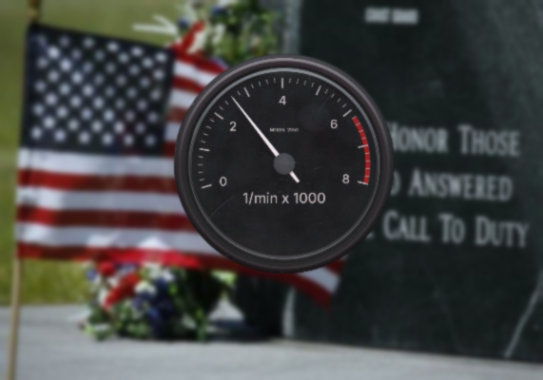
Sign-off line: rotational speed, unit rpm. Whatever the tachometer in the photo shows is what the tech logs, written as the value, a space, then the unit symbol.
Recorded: 2600 rpm
